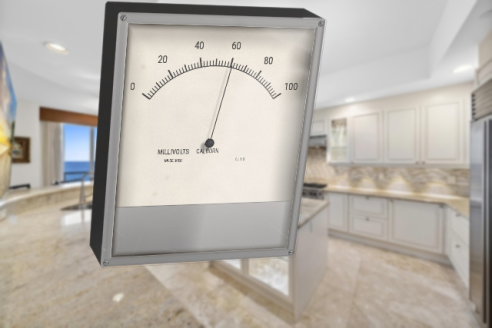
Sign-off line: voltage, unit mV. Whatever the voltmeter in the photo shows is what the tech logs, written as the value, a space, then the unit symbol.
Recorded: 60 mV
